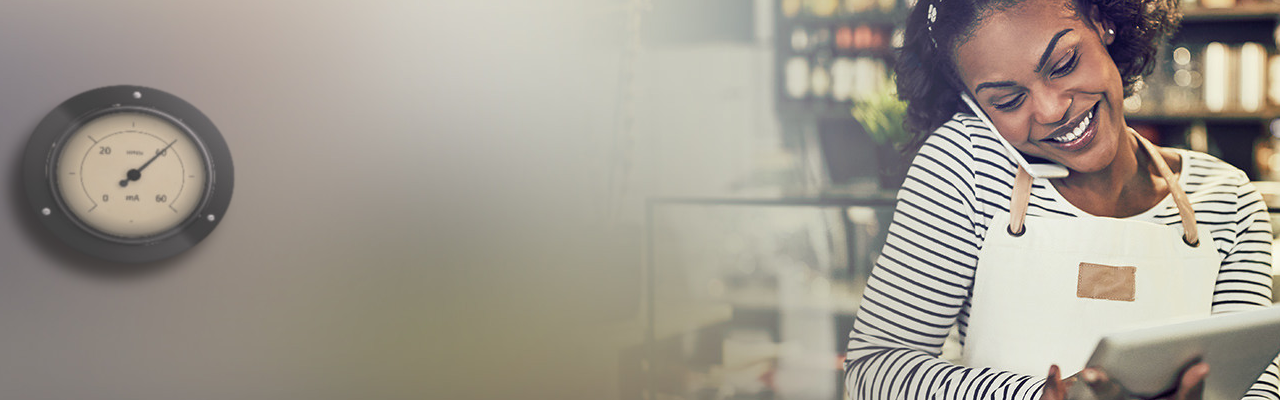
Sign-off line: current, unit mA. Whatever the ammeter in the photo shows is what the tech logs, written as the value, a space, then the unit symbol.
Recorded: 40 mA
